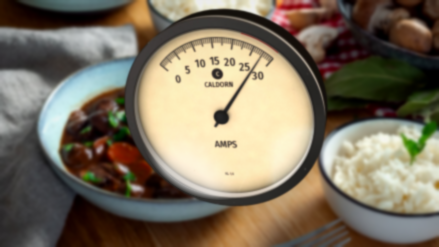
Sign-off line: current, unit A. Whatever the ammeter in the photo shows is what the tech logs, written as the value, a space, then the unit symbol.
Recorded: 27.5 A
